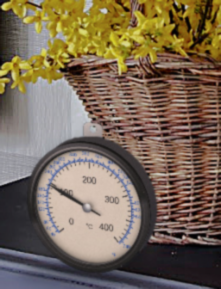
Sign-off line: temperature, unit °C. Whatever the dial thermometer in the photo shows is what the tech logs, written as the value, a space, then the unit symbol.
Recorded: 100 °C
